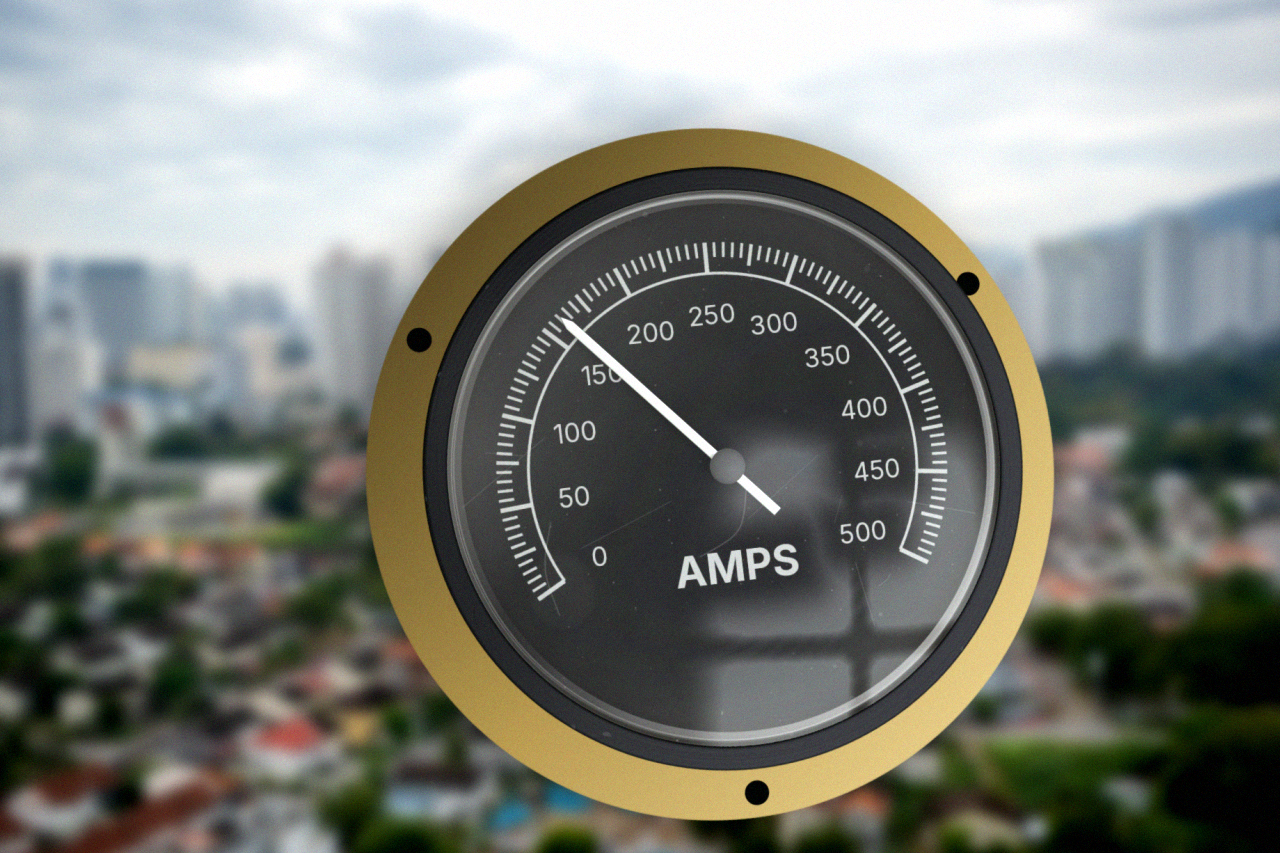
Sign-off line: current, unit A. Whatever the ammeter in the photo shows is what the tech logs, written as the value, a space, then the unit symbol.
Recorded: 160 A
